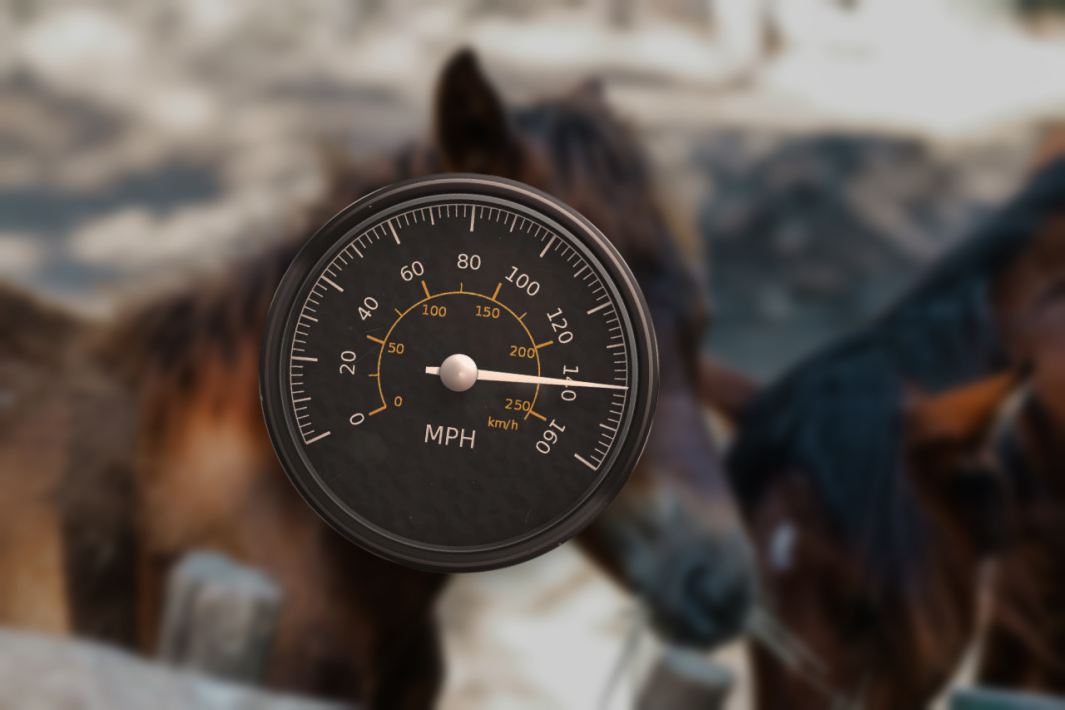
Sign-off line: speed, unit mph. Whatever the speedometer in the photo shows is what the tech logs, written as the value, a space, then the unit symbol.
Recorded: 140 mph
